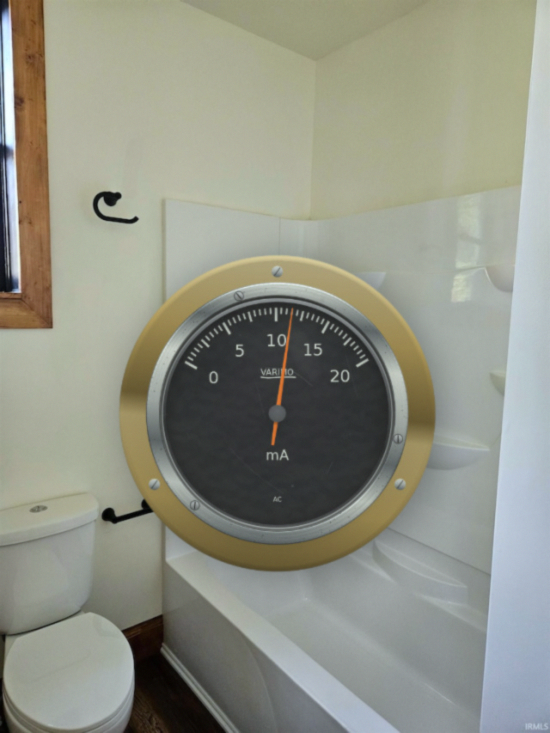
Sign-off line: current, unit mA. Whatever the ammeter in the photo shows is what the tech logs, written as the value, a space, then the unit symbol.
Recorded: 11.5 mA
